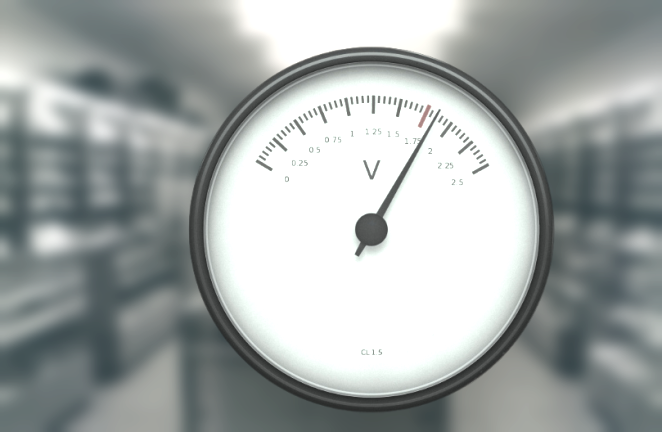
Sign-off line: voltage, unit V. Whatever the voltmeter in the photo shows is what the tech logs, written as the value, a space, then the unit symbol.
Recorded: 1.85 V
